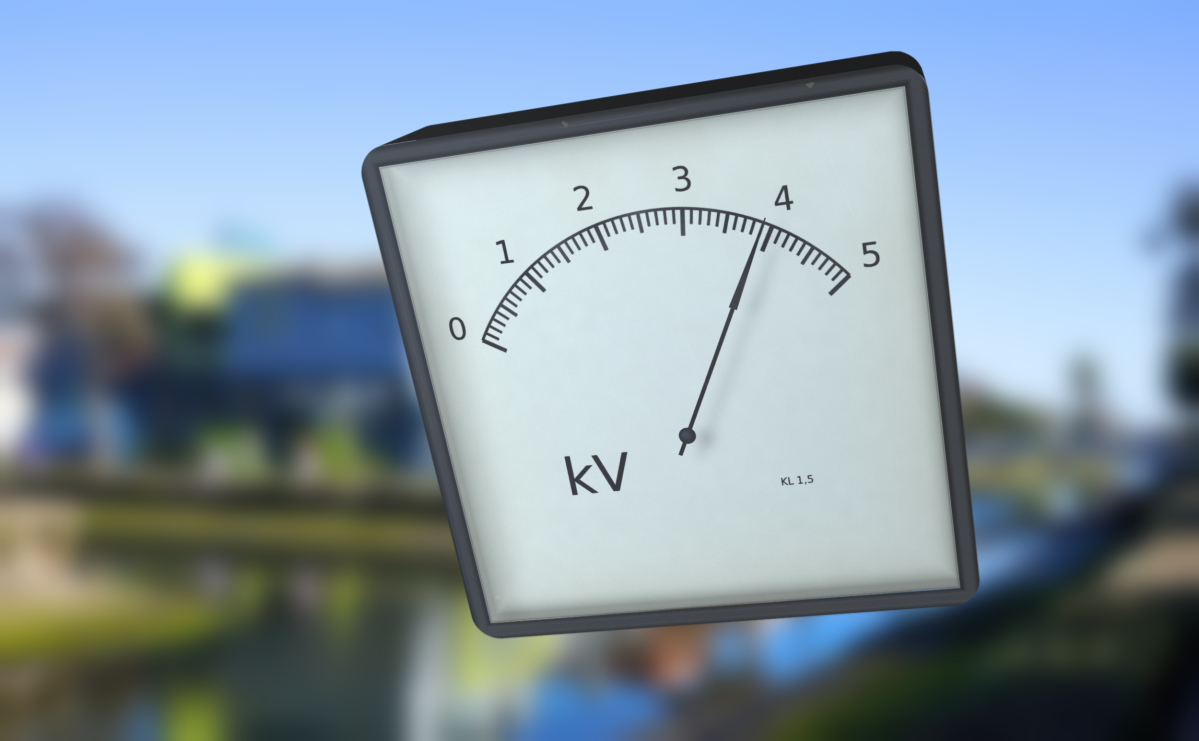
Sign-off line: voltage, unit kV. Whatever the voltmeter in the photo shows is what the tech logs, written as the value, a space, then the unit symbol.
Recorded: 3.9 kV
